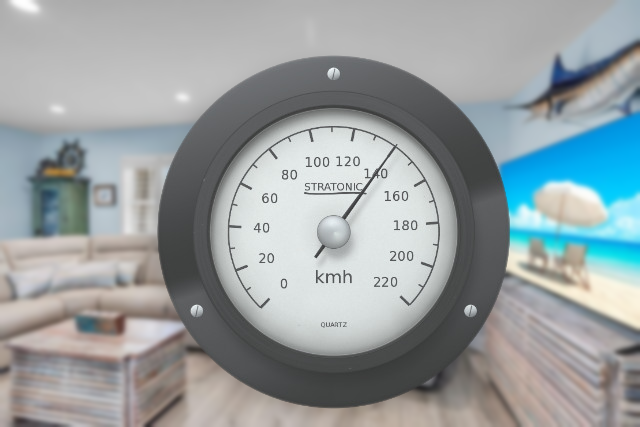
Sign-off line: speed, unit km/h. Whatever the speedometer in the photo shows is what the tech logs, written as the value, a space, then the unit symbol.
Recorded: 140 km/h
